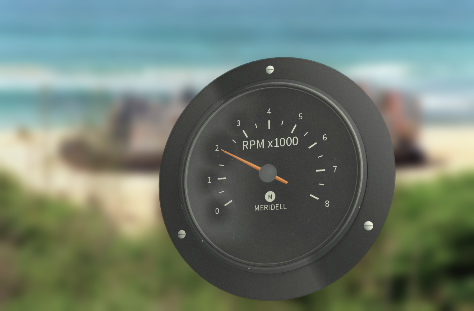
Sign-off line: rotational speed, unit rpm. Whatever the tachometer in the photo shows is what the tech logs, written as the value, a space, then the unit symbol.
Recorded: 2000 rpm
